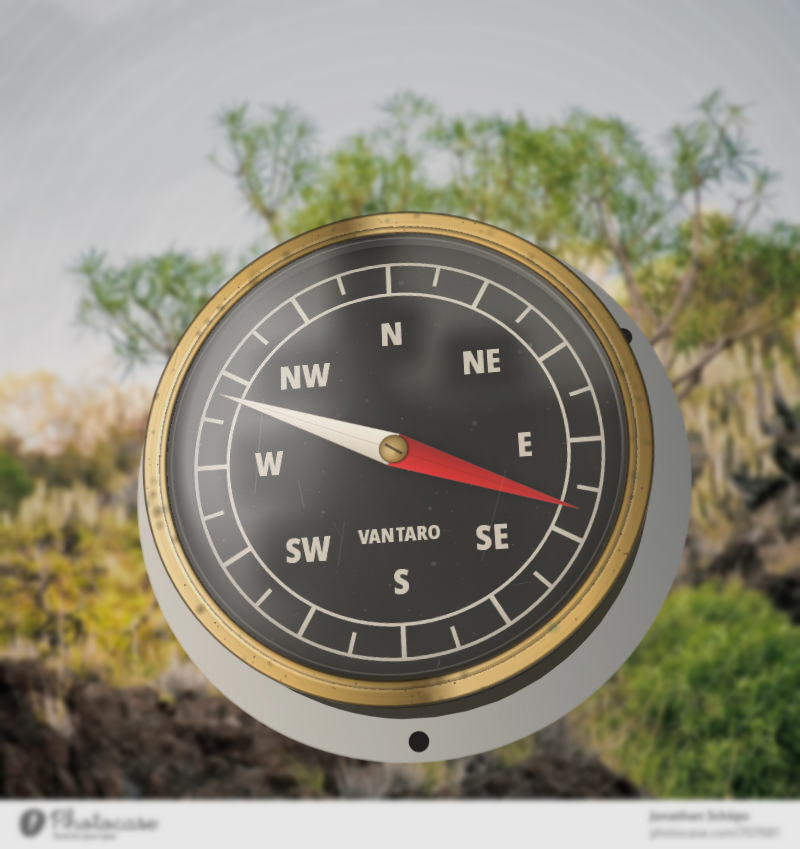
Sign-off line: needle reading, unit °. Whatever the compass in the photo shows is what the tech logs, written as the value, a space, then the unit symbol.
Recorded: 112.5 °
